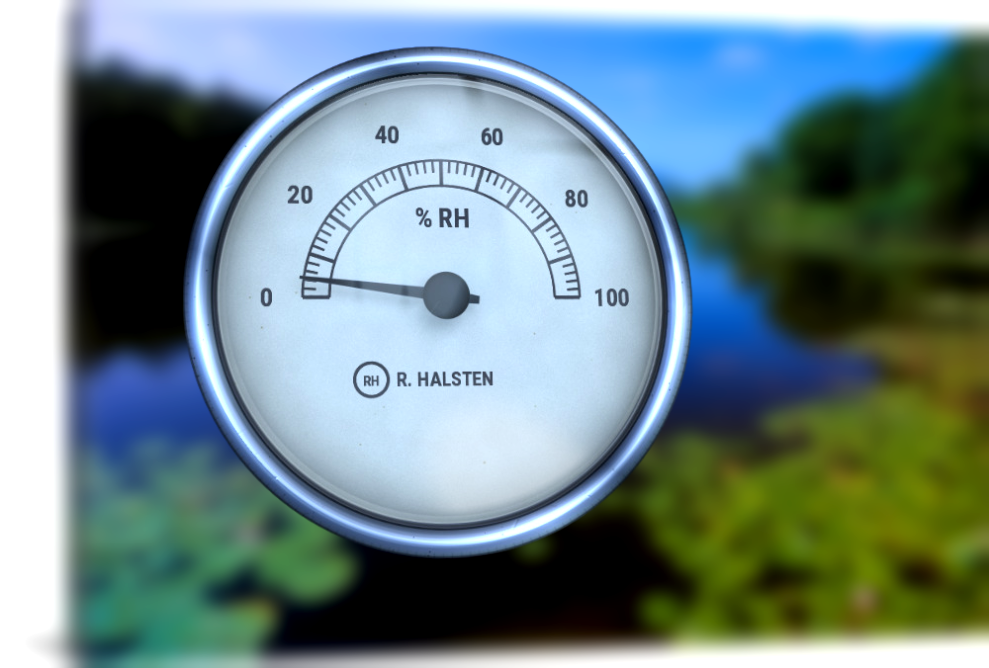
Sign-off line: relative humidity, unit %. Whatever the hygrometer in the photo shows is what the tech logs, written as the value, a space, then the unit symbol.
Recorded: 4 %
